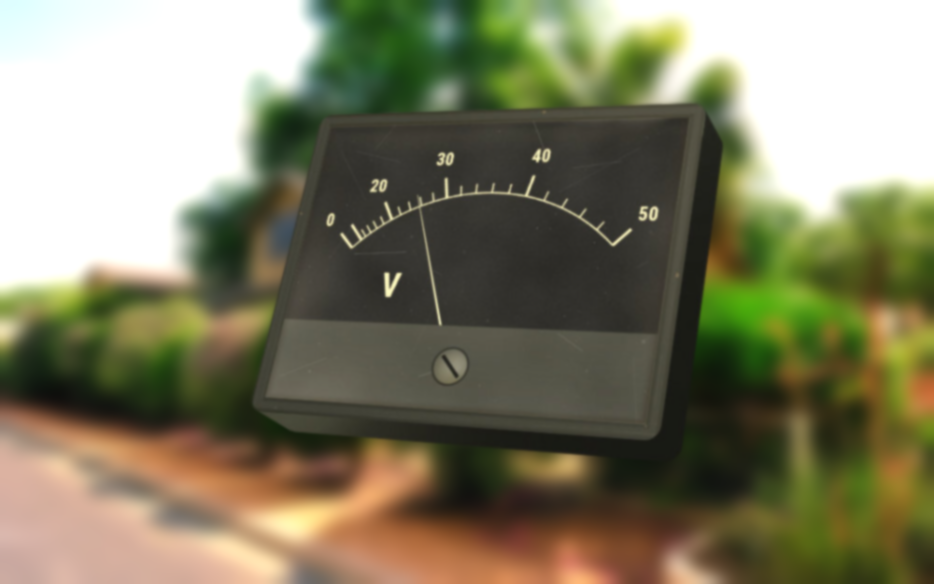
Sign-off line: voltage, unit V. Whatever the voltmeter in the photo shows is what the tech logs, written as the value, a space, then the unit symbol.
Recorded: 26 V
